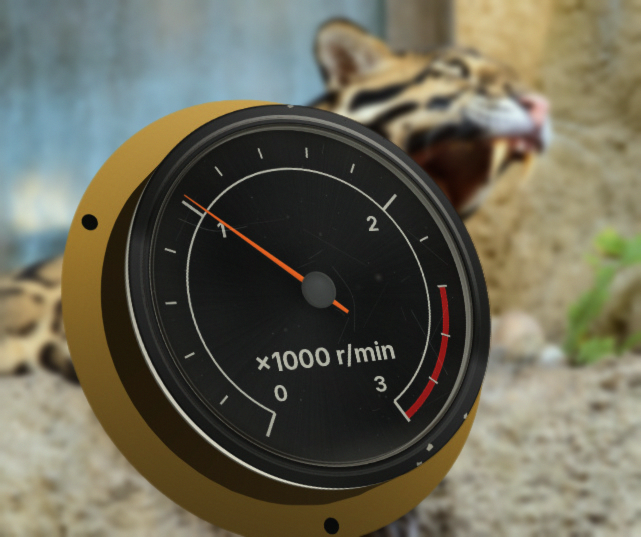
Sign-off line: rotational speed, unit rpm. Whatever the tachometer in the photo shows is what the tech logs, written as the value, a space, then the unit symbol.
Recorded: 1000 rpm
